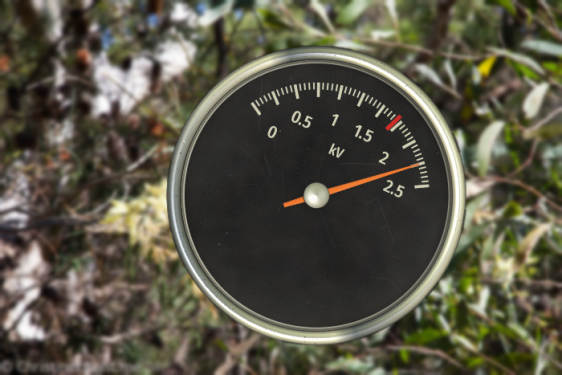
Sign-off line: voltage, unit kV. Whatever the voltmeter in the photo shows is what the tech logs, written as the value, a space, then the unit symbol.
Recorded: 2.25 kV
